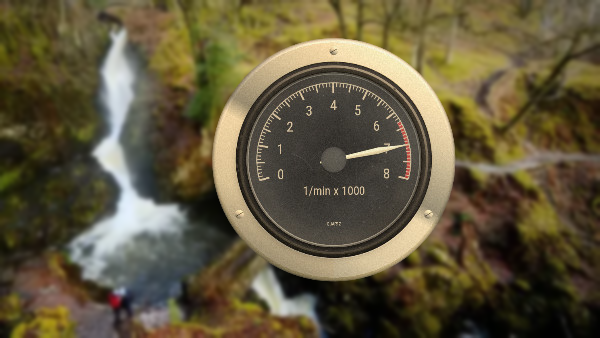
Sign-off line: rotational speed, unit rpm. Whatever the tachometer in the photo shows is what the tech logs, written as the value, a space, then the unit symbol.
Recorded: 7000 rpm
